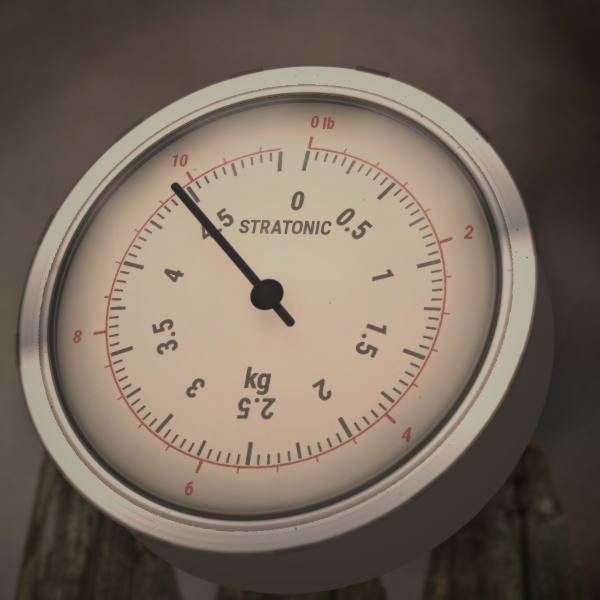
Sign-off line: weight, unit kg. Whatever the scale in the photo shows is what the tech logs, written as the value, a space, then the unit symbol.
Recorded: 4.45 kg
